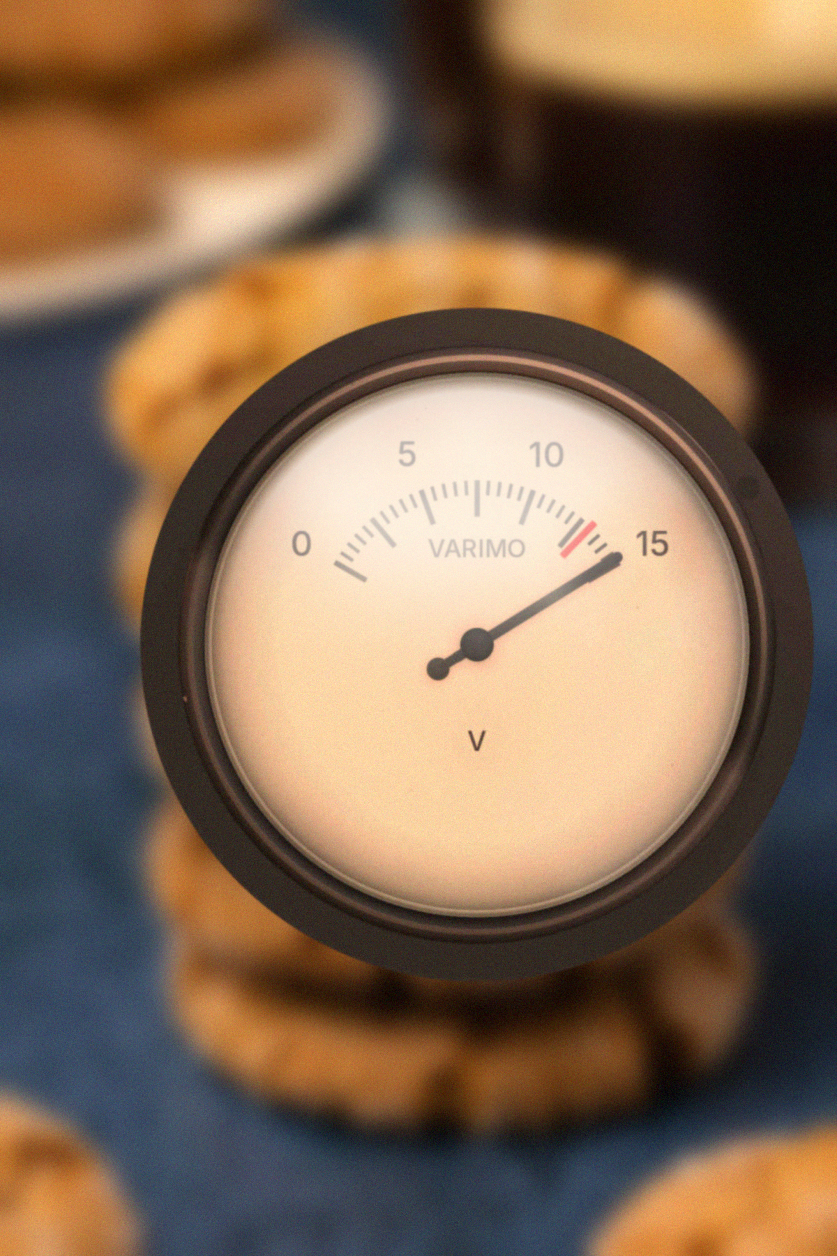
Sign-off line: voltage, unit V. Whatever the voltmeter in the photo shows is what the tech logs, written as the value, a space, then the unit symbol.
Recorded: 14.75 V
